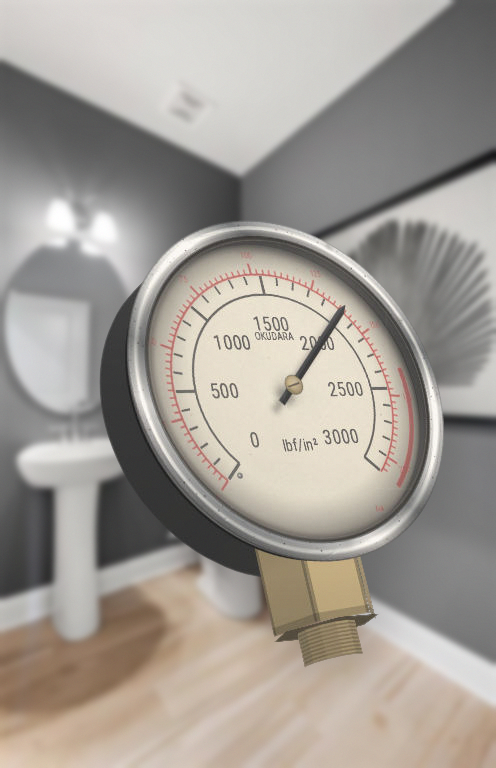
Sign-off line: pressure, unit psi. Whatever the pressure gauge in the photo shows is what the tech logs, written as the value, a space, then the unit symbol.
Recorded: 2000 psi
